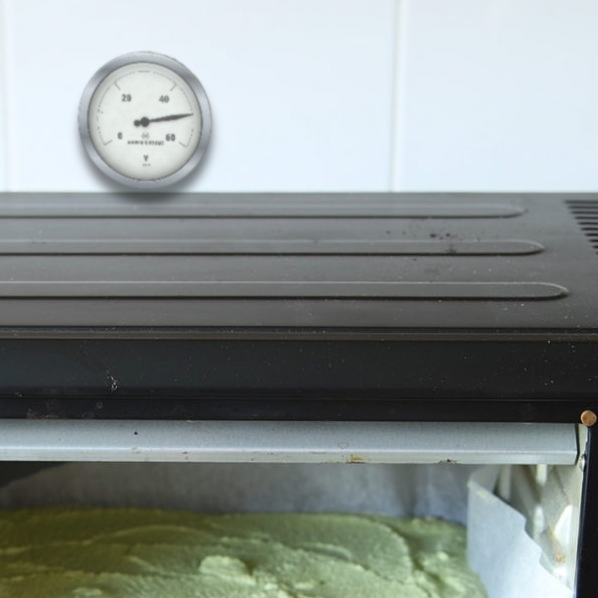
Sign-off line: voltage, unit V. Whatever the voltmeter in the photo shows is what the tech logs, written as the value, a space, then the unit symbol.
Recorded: 50 V
